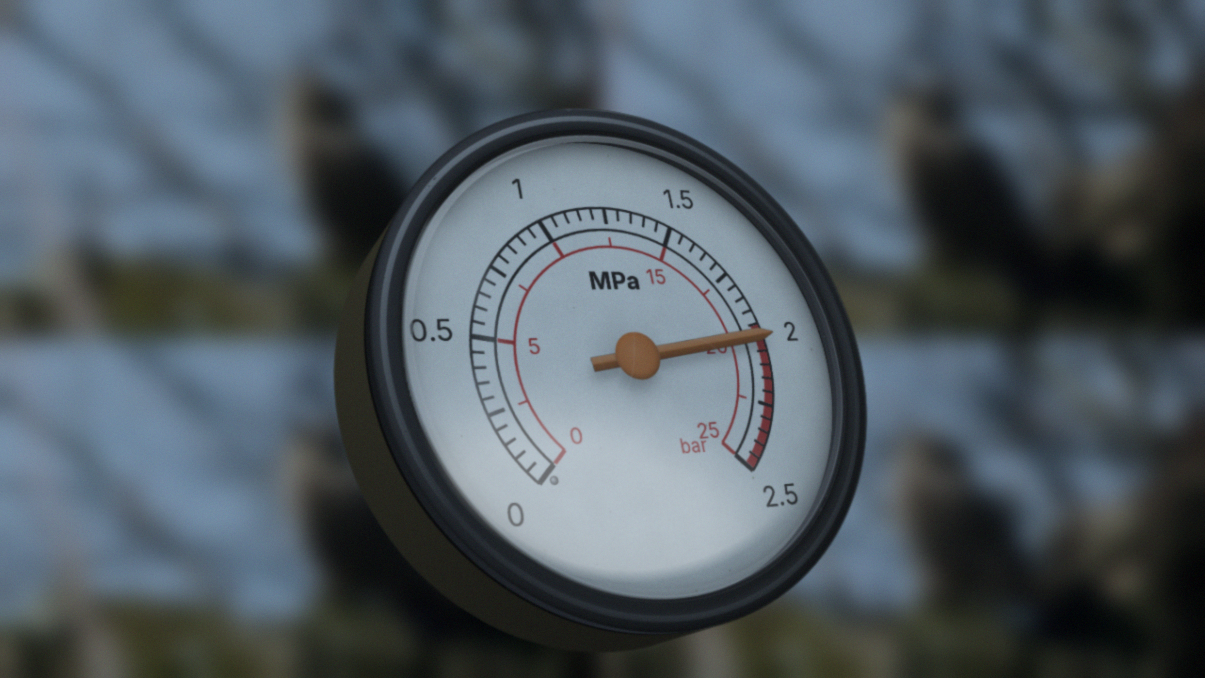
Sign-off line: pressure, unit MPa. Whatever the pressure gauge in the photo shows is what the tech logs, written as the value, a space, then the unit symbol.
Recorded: 2 MPa
